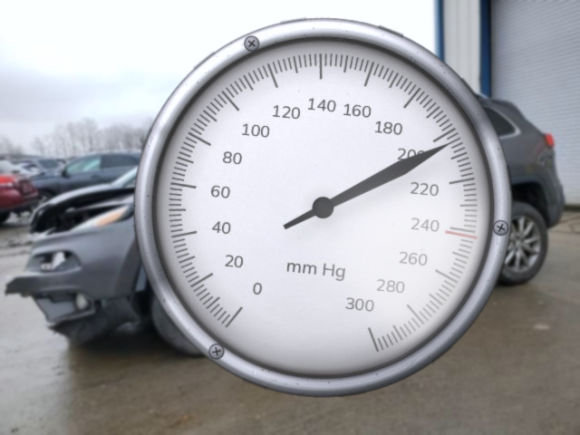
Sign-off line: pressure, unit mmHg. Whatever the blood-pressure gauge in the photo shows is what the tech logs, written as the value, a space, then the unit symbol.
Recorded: 204 mmHg
